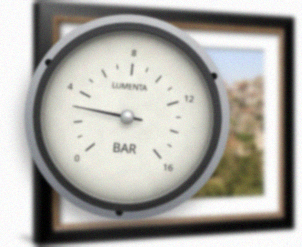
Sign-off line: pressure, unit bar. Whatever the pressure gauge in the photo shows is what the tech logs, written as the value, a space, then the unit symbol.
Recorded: 3 bar
